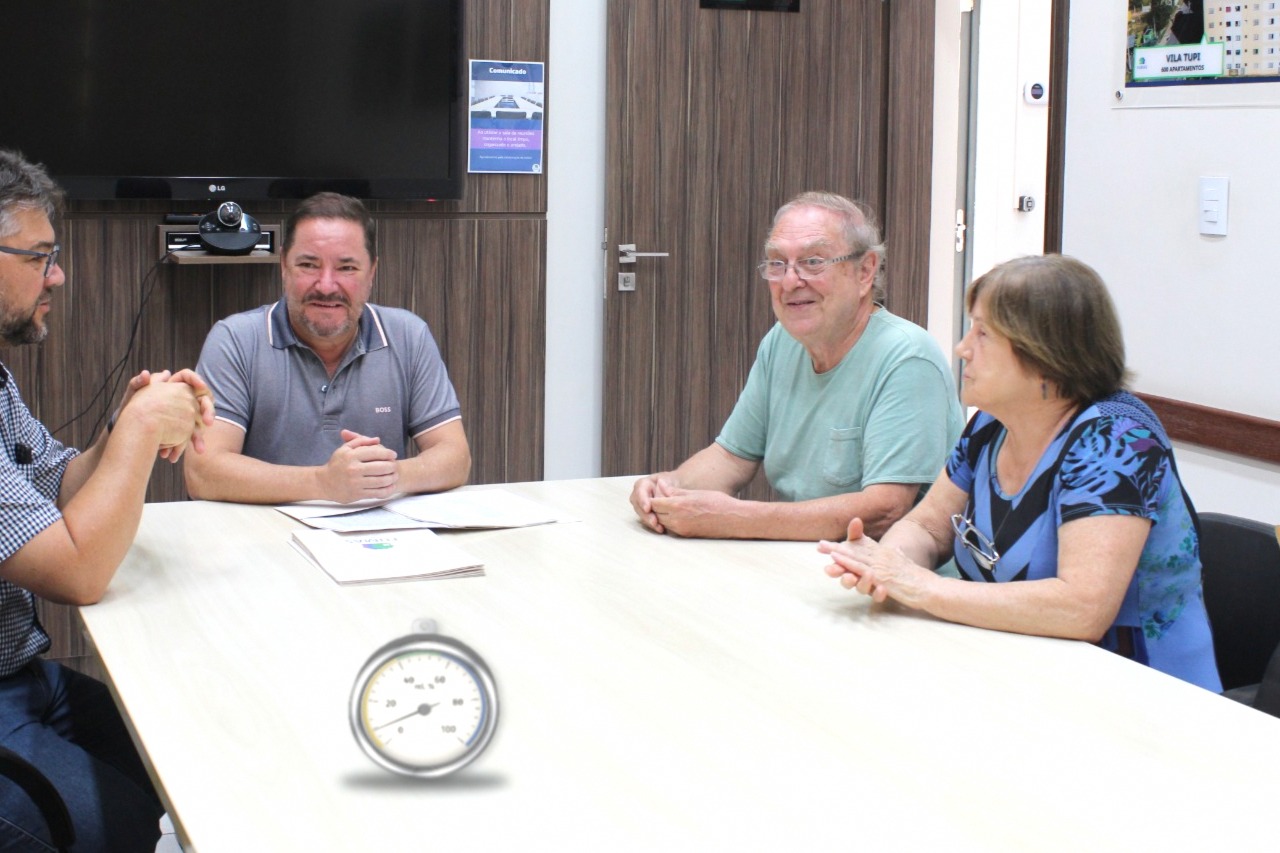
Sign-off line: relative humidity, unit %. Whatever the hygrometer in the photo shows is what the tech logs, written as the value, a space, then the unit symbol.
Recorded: 8 %
